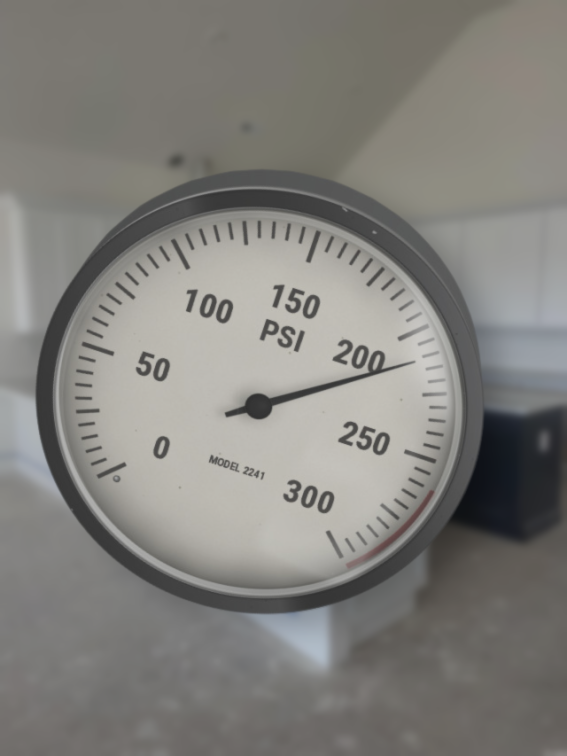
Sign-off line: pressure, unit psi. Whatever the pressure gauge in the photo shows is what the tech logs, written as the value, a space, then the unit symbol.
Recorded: 210 psi
